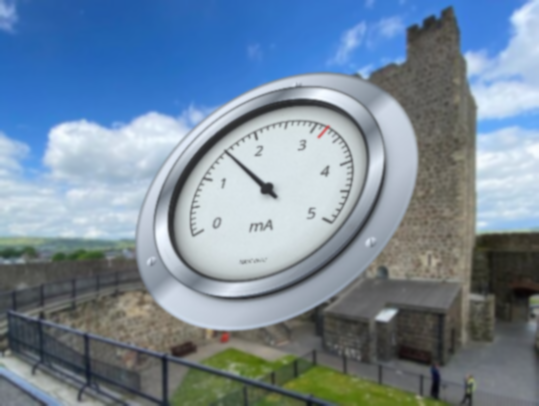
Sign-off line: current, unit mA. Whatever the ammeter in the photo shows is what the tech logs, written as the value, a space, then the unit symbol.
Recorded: 1.5 mA
